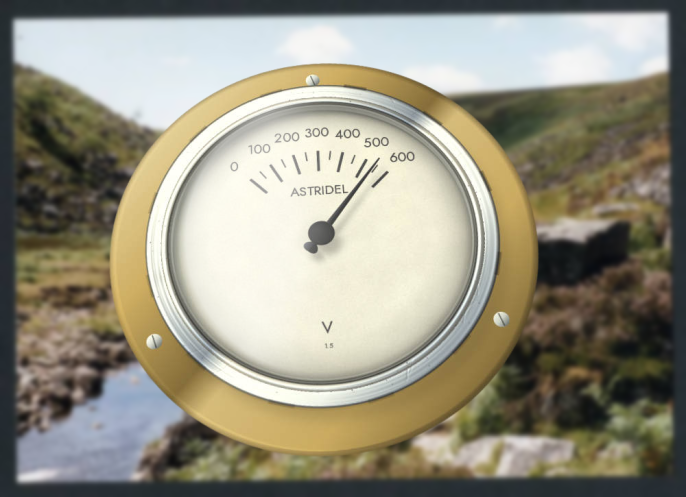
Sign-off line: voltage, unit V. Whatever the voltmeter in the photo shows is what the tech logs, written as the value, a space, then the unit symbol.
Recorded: 550 V
